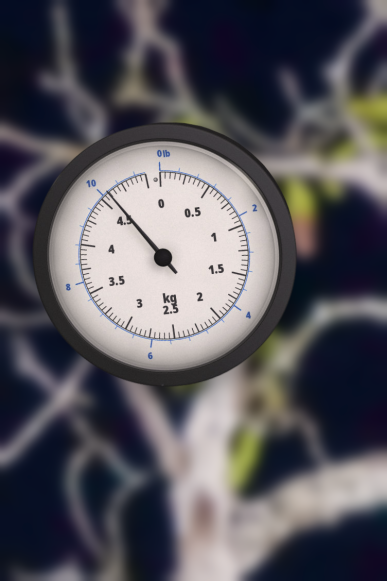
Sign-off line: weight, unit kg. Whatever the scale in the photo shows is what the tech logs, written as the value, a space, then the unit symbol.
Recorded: 4.6 kg
